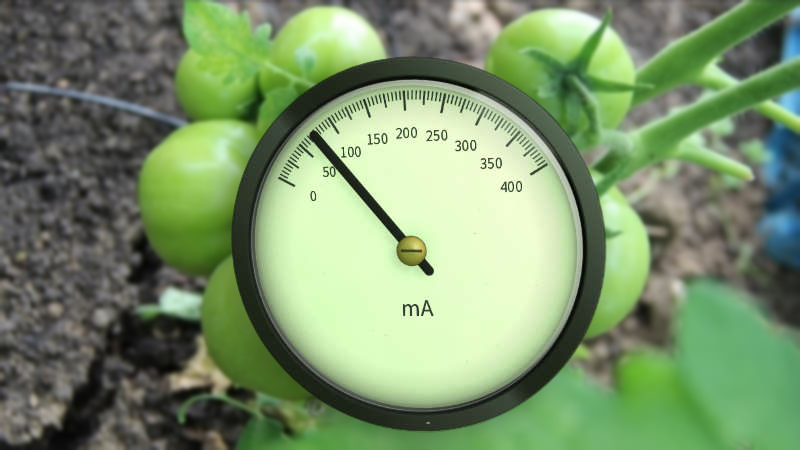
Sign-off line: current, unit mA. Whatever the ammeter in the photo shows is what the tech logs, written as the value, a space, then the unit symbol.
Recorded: 75 mA
